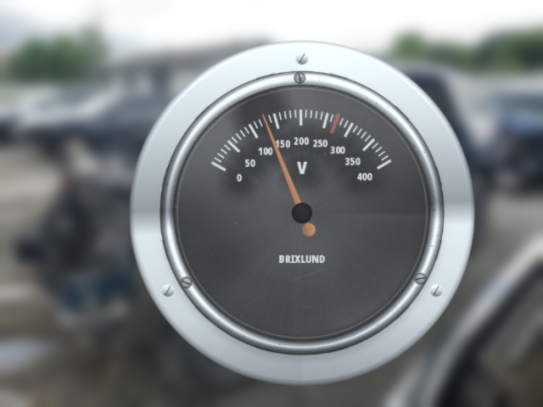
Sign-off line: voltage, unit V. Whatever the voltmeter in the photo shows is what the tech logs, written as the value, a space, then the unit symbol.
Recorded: 130 V
